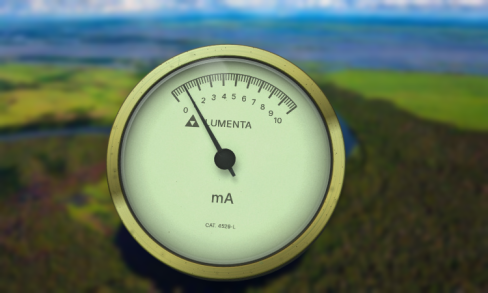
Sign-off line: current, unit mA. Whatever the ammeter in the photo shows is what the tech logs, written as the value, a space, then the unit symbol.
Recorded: 1 mA
